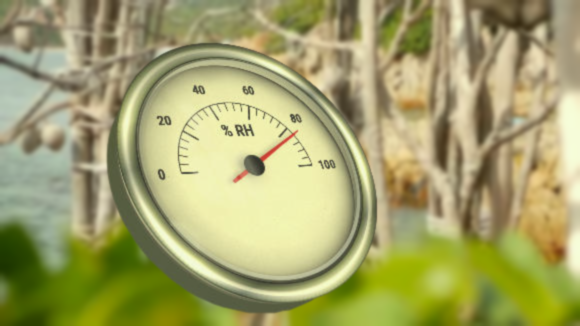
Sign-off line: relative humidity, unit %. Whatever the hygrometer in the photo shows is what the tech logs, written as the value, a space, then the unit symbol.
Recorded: 84 %
